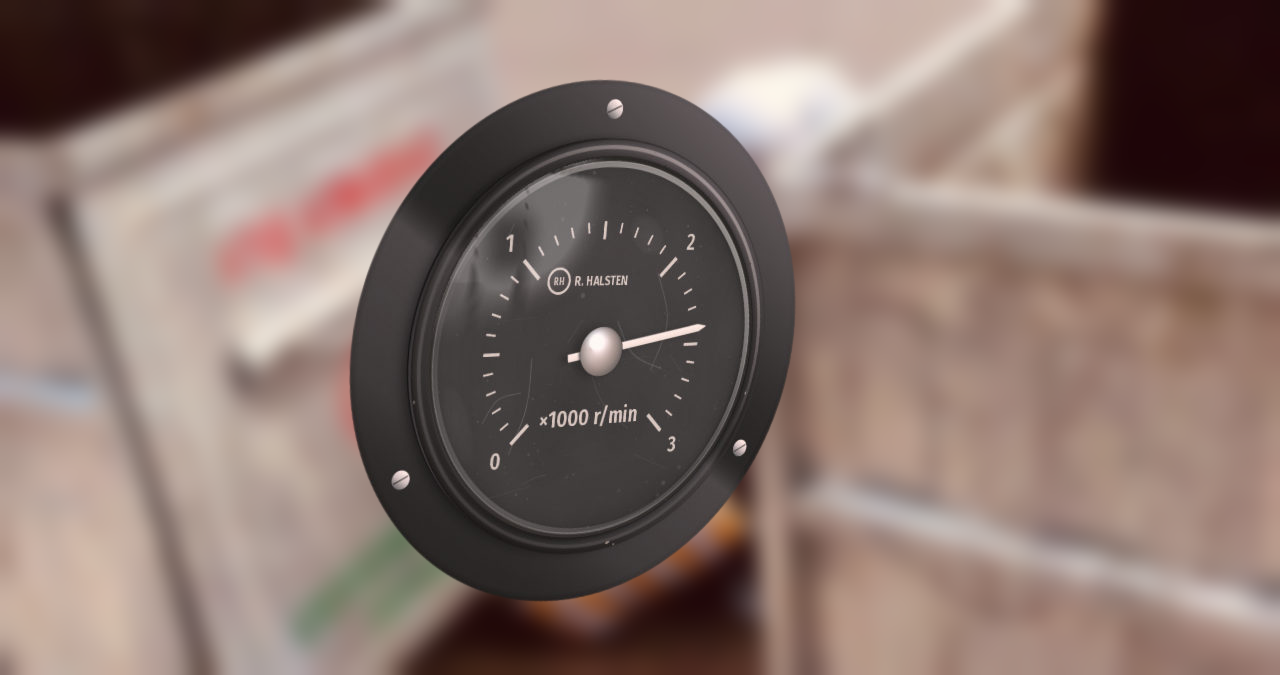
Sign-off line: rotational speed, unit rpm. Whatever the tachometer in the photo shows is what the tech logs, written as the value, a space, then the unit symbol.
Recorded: 2400 rpm
